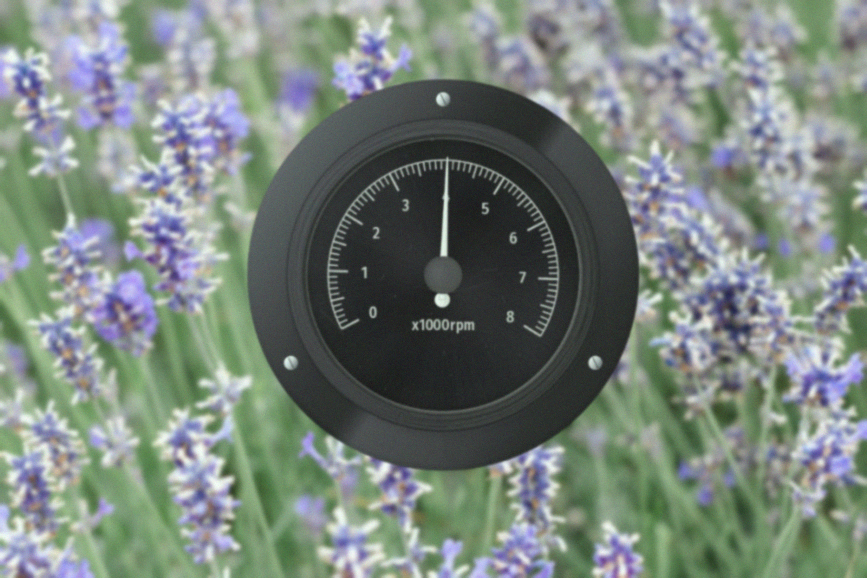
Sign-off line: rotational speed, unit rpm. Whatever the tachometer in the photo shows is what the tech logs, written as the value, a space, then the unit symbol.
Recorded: 4000 rpm
